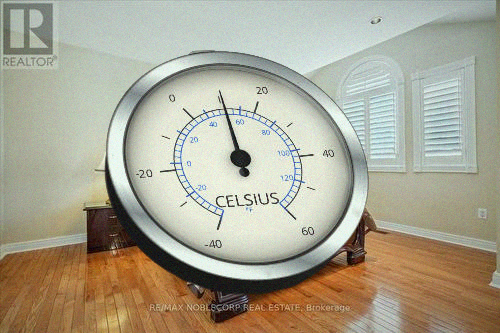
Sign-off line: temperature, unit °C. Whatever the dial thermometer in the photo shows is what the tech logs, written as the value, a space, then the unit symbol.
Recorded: 10 °C
